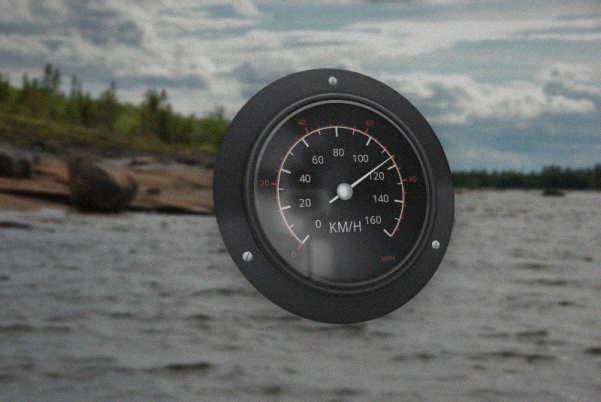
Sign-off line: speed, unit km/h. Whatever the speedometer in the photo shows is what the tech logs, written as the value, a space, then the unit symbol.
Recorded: 115 km/h
